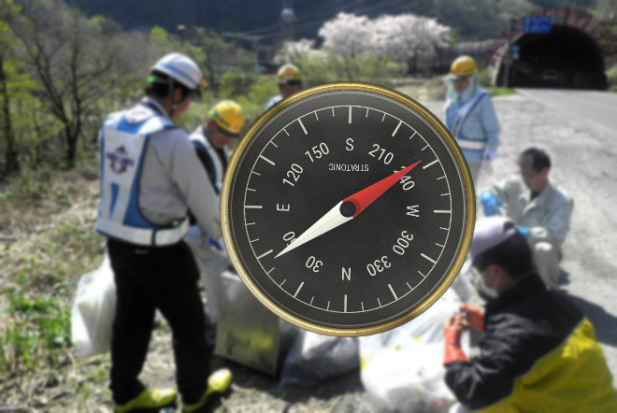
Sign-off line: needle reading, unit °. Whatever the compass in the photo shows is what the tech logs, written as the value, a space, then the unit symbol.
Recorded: 235 °
